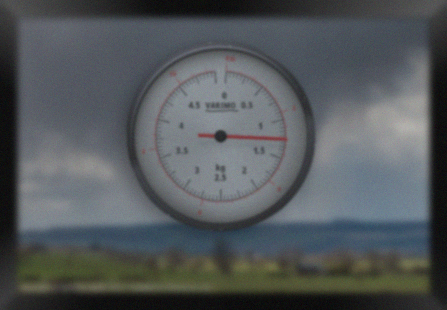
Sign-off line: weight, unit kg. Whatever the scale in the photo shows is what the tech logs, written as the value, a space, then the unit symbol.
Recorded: 1.25 kg
